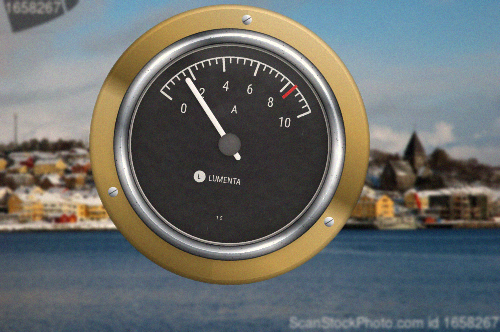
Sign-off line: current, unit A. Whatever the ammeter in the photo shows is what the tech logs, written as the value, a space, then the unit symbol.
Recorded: 1.6 A
